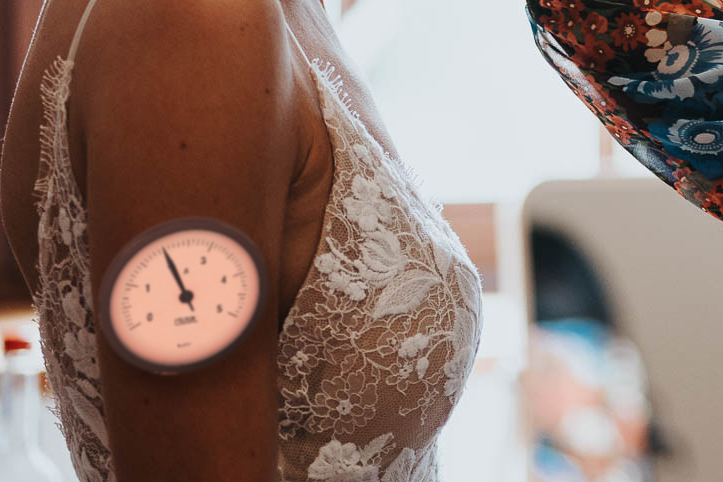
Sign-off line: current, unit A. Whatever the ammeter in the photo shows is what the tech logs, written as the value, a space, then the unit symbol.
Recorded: 2 A
